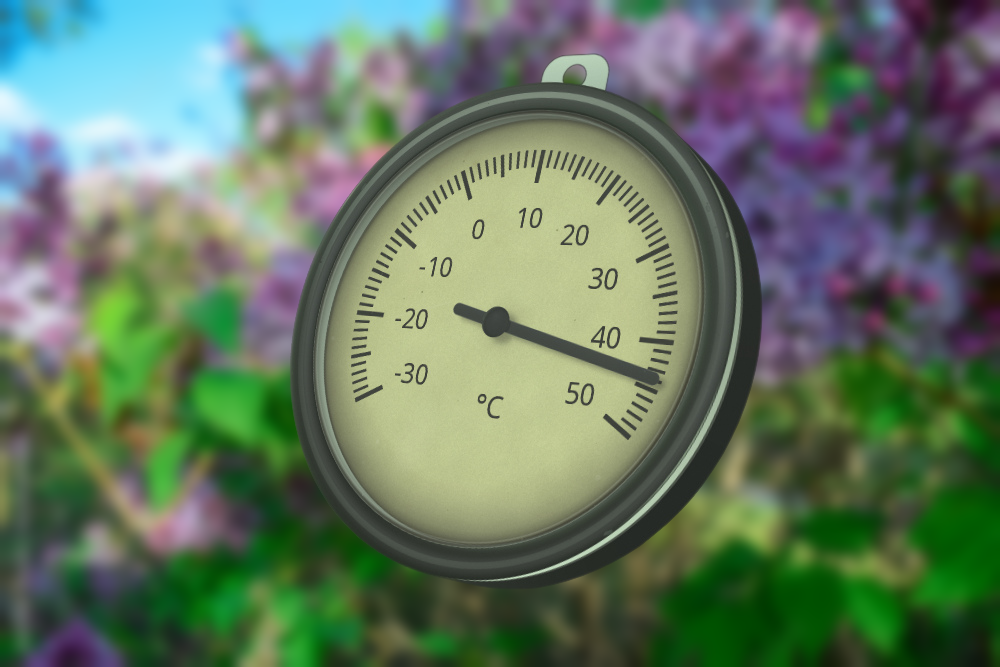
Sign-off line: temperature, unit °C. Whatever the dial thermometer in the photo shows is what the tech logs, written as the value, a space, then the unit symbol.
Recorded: 44 °C
